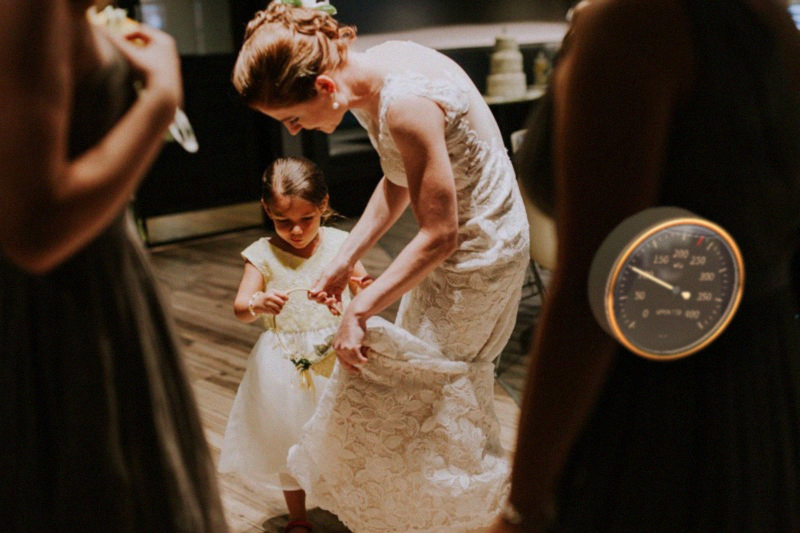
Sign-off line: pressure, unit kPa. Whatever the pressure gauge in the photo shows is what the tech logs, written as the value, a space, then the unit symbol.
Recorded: 100 kPa
